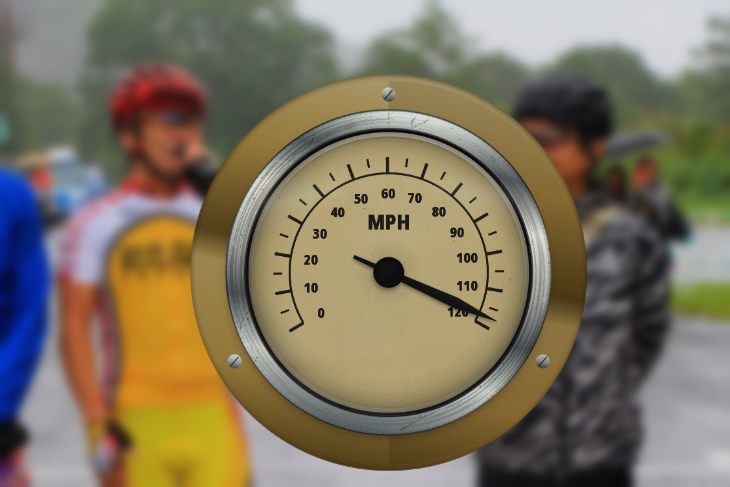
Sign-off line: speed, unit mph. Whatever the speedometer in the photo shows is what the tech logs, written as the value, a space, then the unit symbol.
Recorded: 117.5 mph
